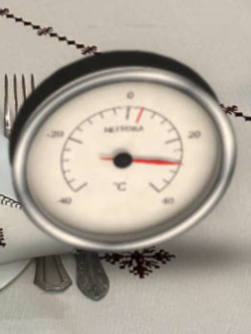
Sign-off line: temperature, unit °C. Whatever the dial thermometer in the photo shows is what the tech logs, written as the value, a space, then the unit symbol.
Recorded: 28 °C
